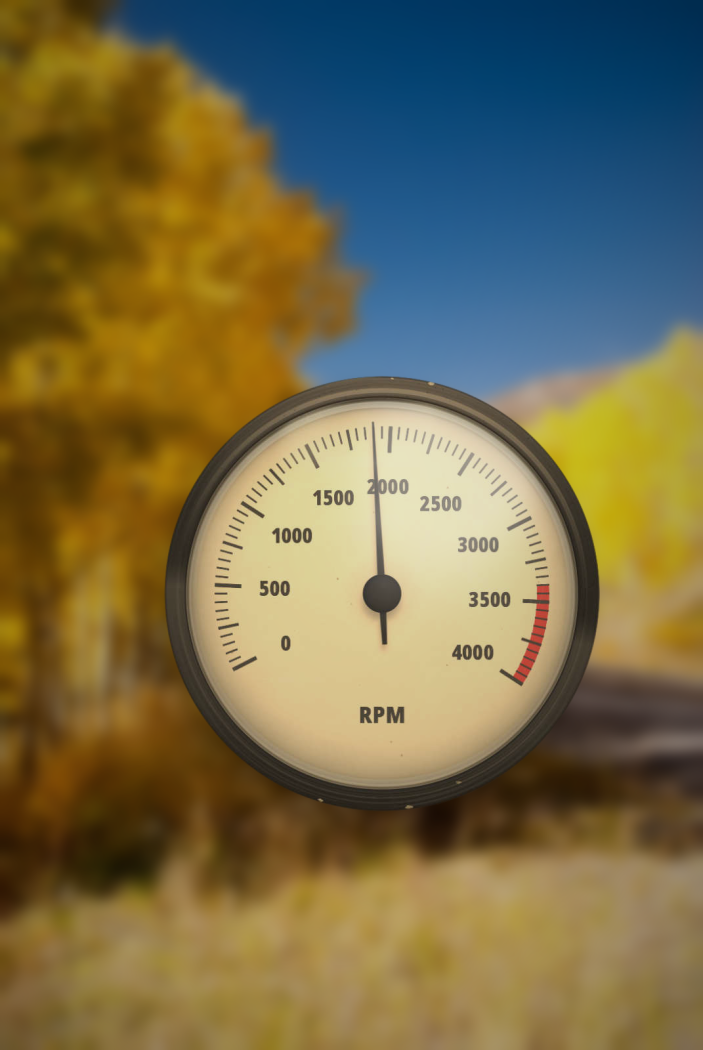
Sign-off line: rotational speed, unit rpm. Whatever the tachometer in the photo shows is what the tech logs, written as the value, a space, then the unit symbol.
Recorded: 1900 rpm
